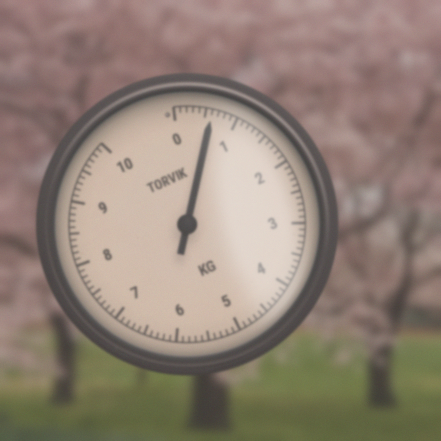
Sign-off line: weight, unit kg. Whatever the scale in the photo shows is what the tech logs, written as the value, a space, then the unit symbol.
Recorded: 0.6 kg
